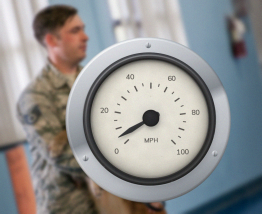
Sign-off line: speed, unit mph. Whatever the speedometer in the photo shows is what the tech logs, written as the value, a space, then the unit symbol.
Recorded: 5 mph
